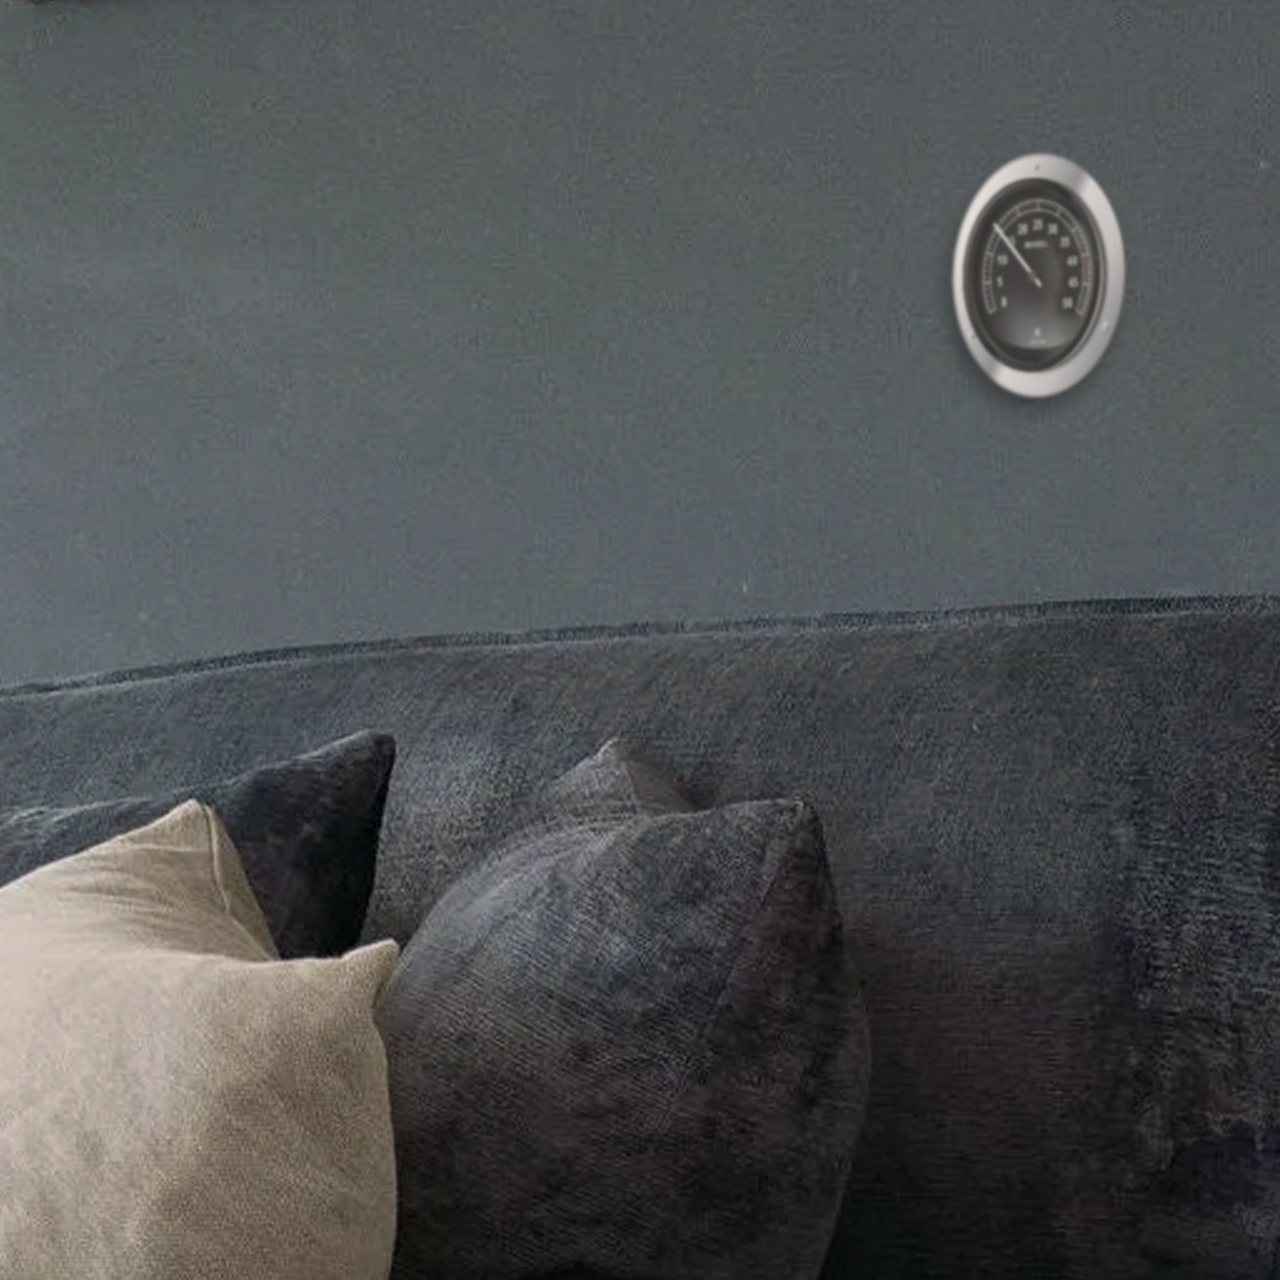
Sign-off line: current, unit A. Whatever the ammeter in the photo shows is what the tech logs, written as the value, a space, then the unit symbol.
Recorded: 15 A
